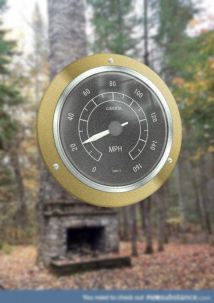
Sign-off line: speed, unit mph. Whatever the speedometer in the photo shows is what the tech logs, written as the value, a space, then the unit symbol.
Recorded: 20 mph
